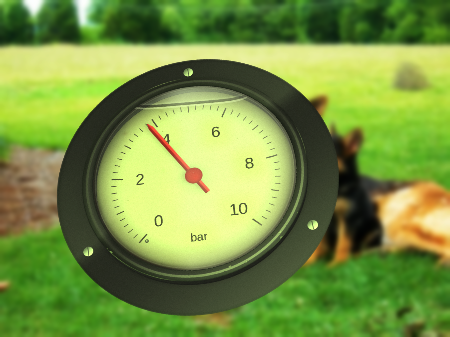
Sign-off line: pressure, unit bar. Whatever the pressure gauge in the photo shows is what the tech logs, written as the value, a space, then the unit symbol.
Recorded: 3.8 bar
